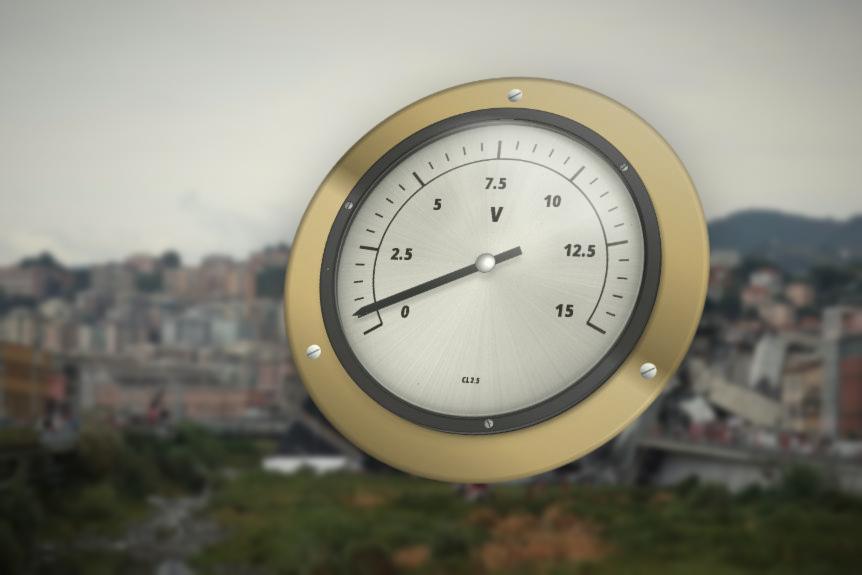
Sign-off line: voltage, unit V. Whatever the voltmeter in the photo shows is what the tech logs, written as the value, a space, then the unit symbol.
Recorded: 0.5 V
